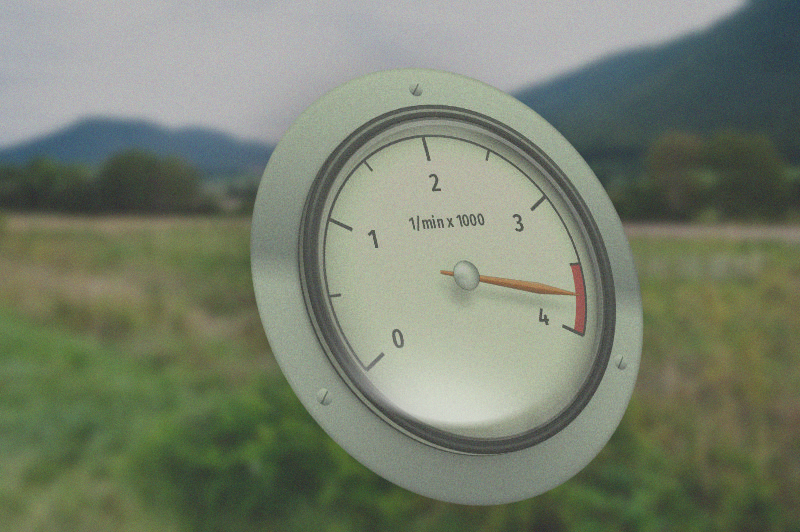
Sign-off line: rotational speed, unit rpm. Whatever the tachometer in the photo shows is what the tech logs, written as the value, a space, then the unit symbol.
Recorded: 3750 rpm
